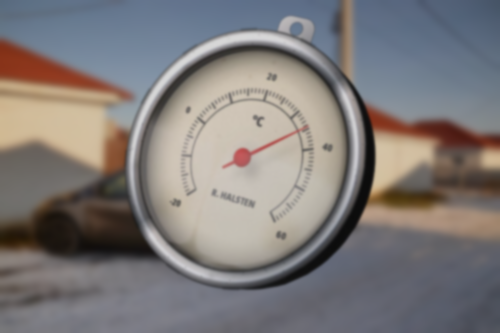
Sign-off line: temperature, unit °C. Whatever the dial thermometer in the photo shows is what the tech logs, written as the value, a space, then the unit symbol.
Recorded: 35 °C
